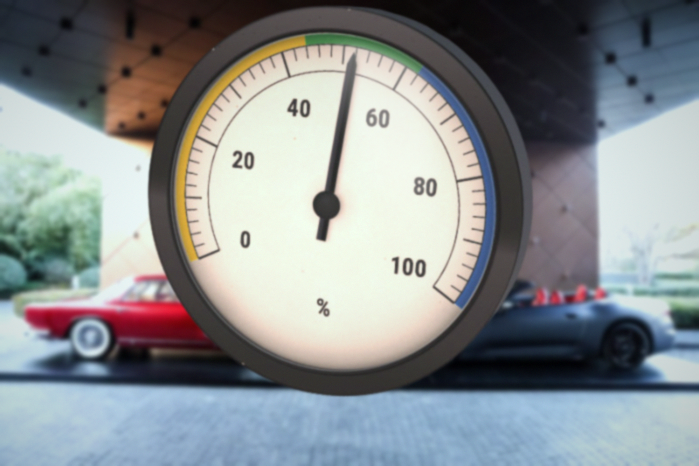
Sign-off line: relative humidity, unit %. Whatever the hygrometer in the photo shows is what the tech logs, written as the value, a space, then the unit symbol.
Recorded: 52 %
